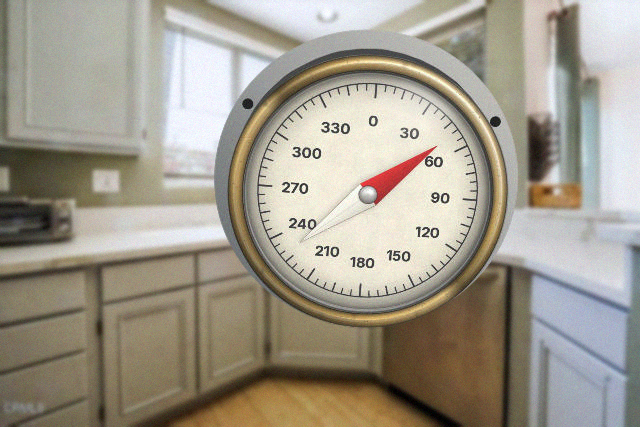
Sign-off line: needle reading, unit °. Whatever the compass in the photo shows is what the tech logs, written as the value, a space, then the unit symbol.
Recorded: 50 °
